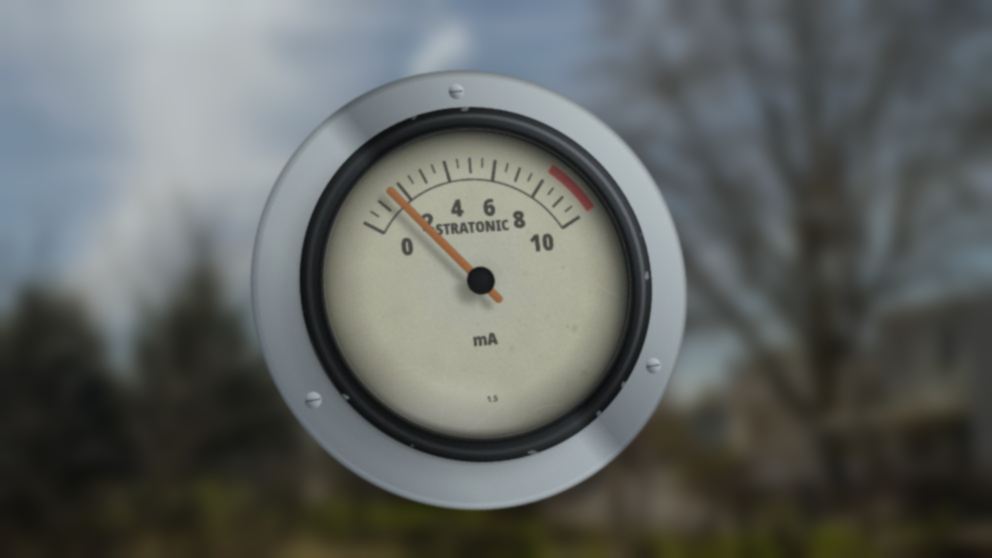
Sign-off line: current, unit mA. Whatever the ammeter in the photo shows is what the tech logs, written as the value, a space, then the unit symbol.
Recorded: 1.5 mA
